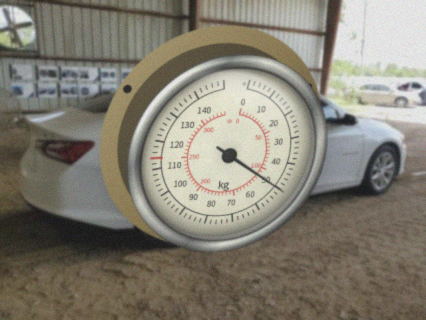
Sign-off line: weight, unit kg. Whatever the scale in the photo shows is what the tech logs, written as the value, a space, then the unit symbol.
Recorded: 50 kg
